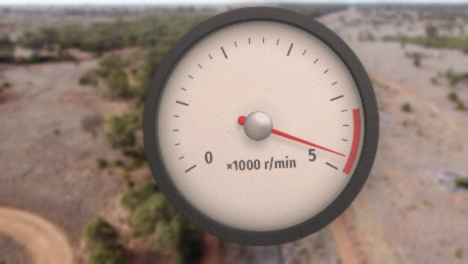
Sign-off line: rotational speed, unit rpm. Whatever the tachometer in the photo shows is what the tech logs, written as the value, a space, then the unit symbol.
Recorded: 4800 rpm
